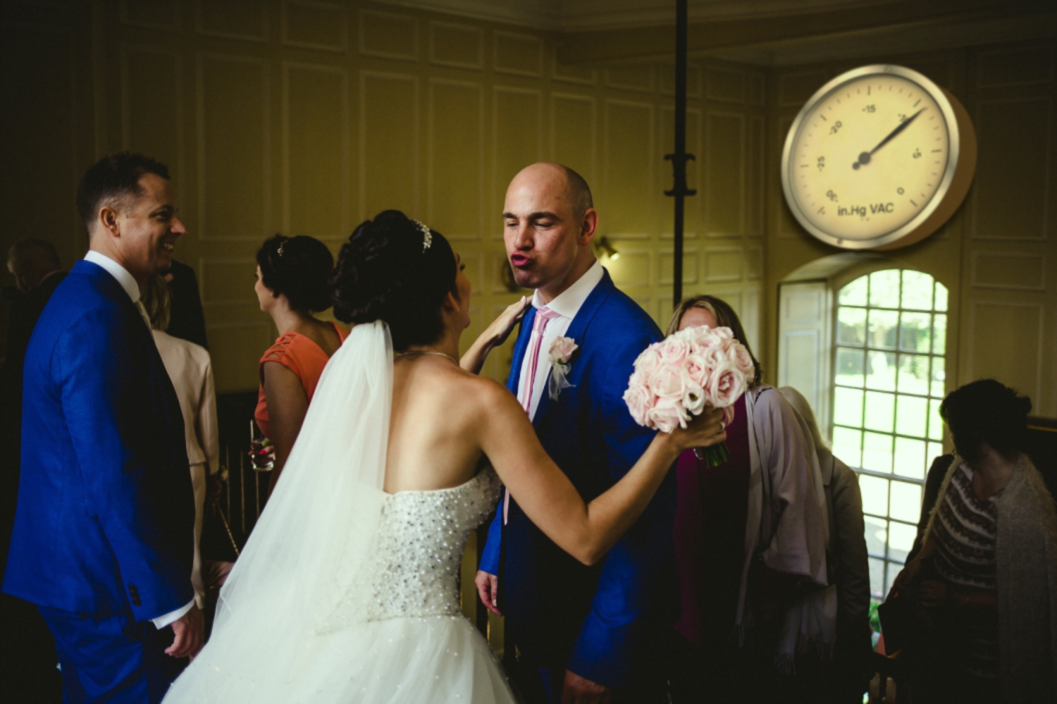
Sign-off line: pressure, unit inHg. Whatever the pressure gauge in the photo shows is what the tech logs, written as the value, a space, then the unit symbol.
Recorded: -9 inHg
